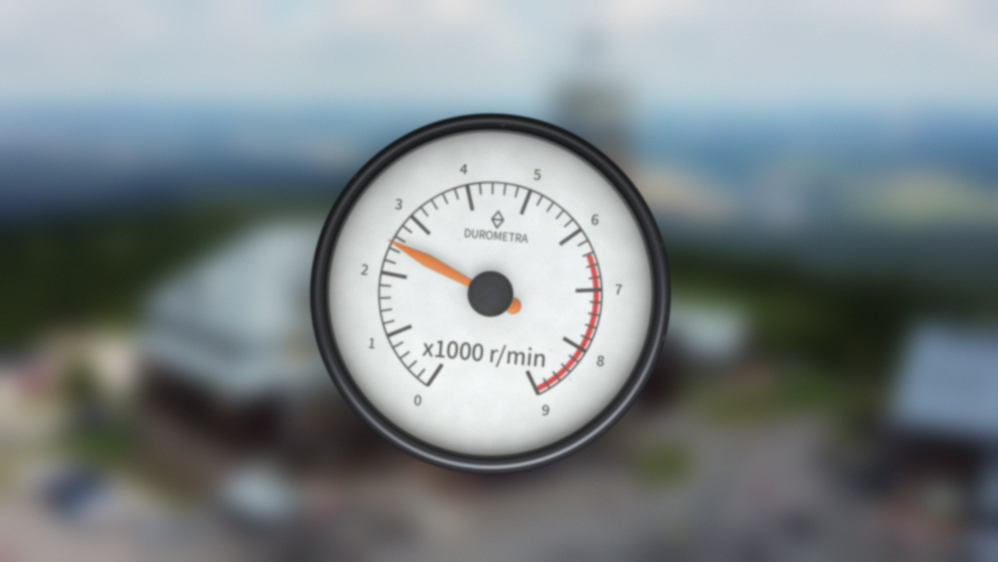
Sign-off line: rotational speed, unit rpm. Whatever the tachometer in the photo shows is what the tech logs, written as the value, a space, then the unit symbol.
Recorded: 2500 rpm
